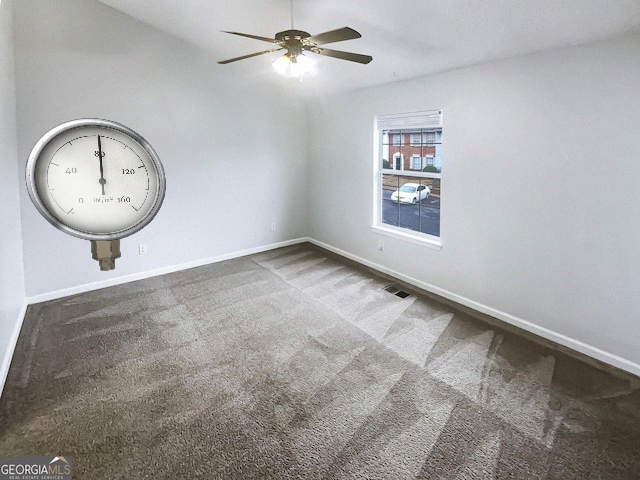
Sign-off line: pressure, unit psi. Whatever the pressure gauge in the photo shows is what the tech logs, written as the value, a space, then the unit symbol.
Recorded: 80 psi
